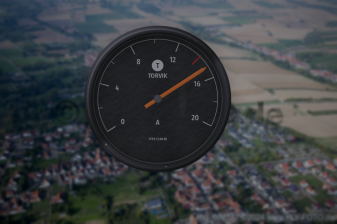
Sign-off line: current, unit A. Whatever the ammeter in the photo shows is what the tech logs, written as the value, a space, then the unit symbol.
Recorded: 15 A
